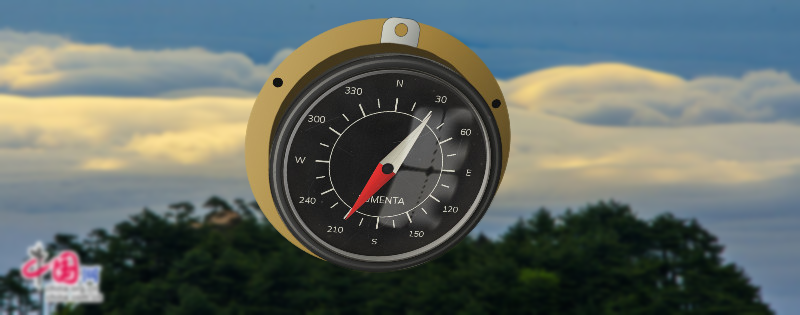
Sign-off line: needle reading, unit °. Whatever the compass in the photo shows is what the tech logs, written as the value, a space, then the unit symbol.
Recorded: 210 °
